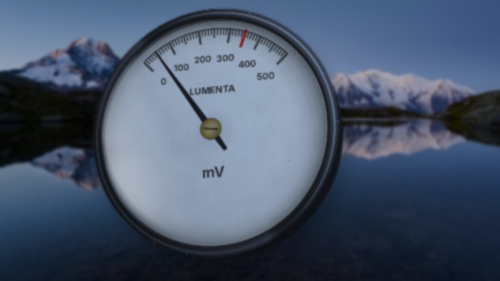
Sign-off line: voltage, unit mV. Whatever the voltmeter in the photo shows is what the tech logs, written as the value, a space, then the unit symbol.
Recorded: 50 mV
